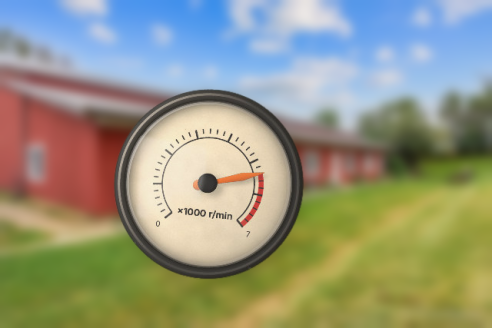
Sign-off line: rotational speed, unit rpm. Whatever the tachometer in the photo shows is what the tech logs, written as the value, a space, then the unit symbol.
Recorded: 5400 rpm
